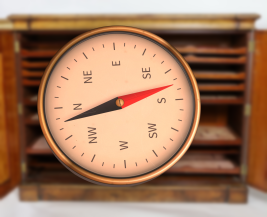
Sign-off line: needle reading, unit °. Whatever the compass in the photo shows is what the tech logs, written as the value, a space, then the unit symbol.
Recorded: 165 °
